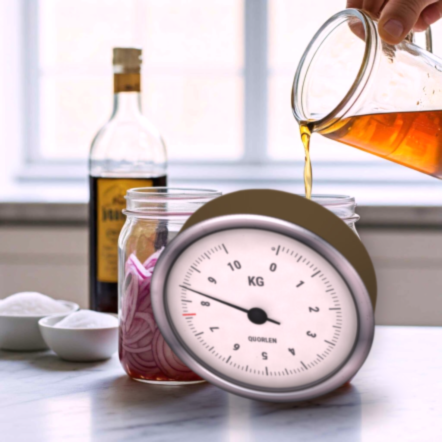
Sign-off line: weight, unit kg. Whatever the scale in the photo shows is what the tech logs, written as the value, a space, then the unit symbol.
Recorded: 8.5 kg
